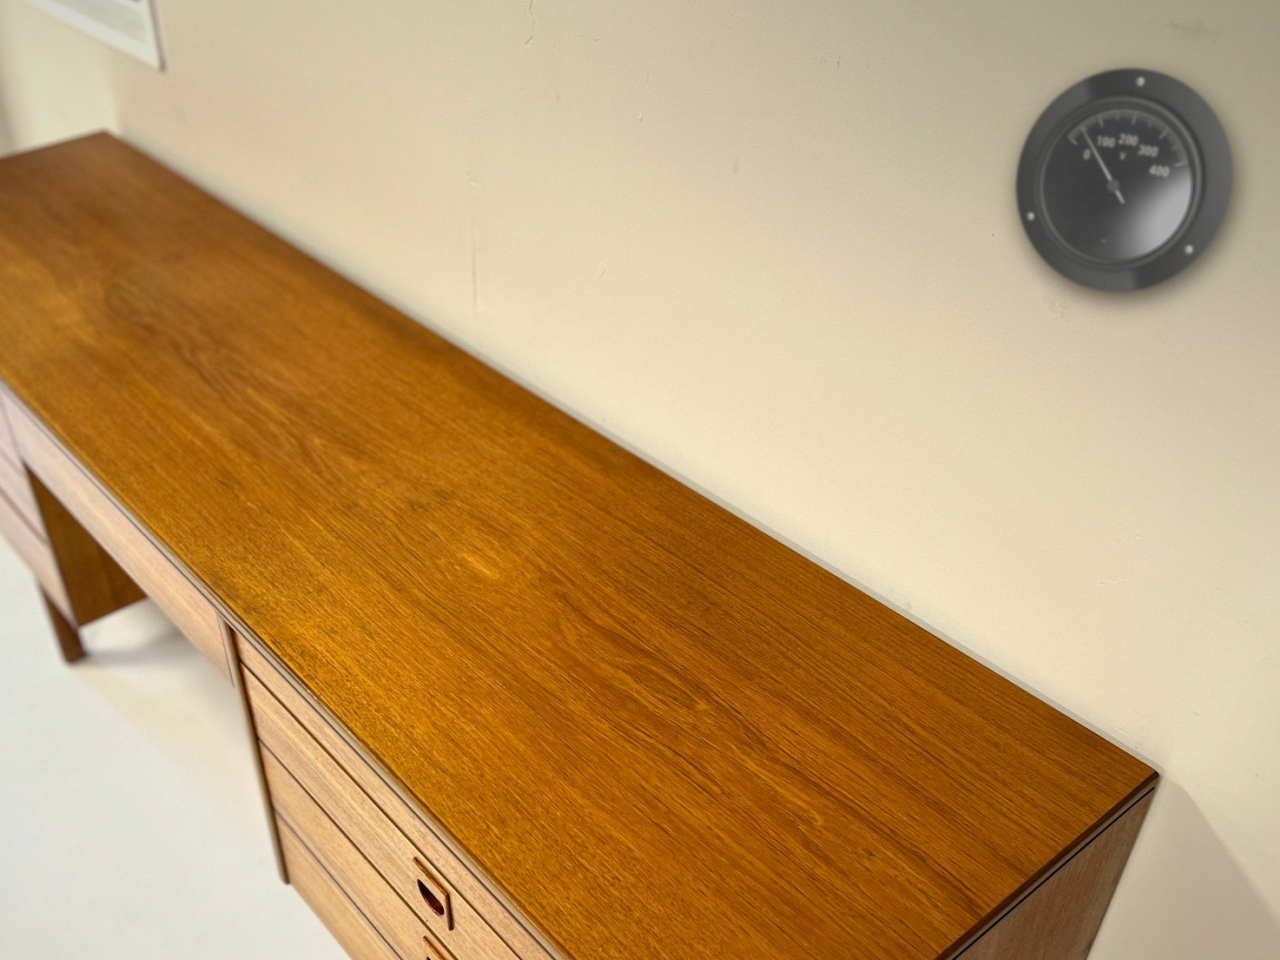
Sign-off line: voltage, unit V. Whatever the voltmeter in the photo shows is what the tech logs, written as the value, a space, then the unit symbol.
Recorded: 50 V
